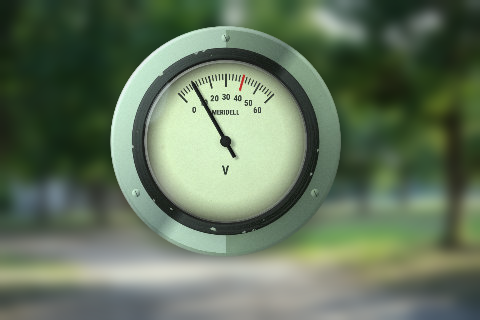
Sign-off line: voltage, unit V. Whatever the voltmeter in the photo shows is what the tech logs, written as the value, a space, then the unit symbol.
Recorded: 10 V
